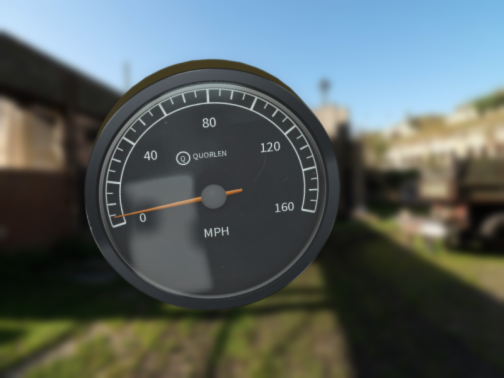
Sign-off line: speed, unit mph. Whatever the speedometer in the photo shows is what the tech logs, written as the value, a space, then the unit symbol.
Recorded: 5 mph
